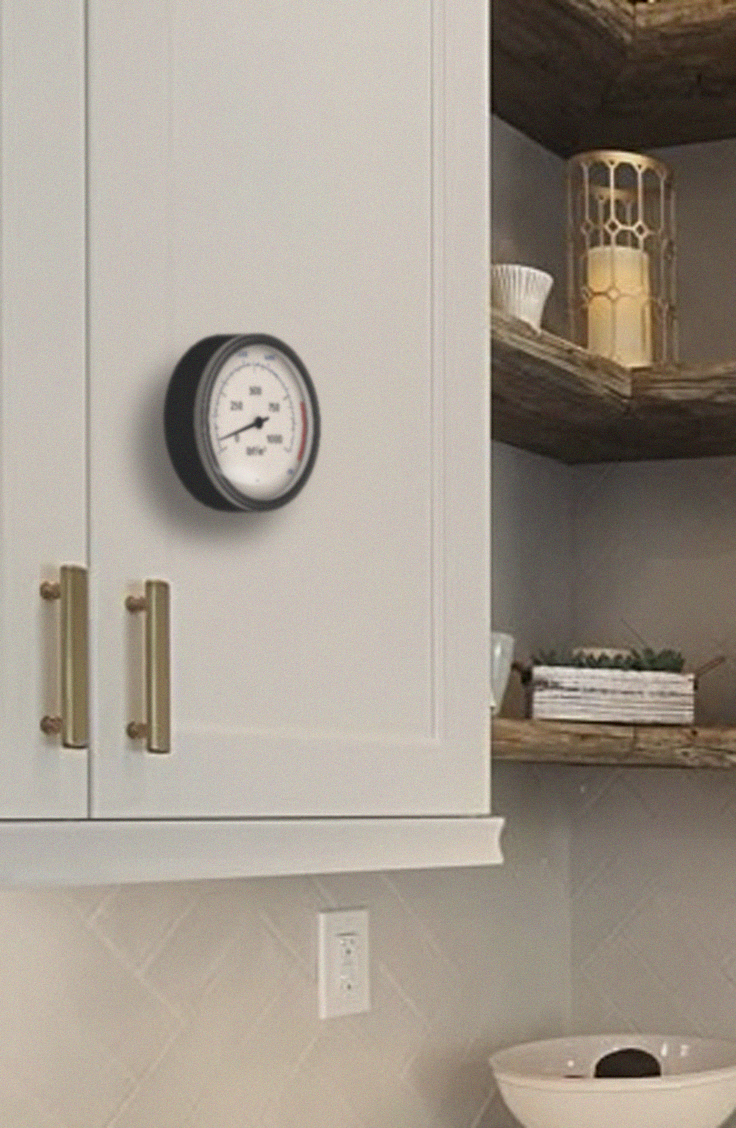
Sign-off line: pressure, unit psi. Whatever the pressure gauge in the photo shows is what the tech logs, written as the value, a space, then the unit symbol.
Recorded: 50 psi
